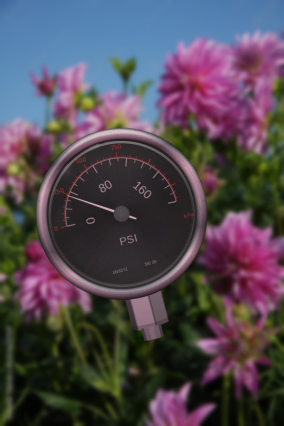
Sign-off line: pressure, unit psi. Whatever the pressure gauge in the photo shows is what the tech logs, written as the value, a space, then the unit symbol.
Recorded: 35 psi
